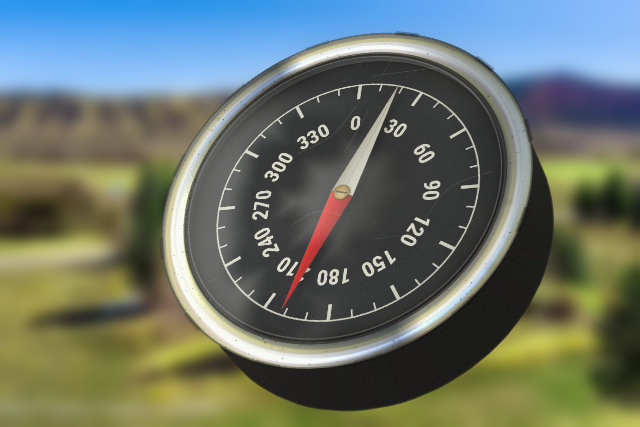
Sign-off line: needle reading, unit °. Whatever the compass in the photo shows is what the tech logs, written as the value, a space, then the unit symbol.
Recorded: 200 °
